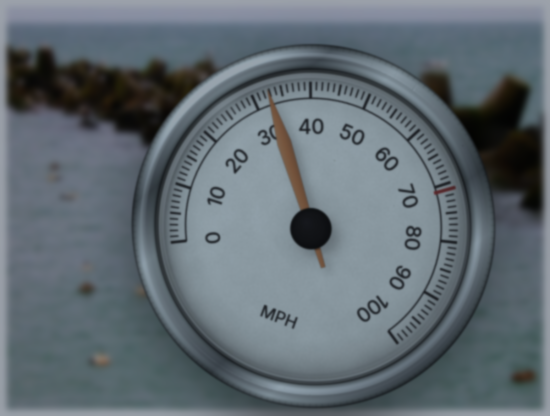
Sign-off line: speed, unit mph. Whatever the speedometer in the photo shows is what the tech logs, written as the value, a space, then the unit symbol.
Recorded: 33 mph
